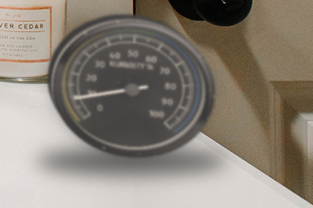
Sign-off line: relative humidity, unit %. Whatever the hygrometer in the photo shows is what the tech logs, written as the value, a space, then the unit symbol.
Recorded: 10 %
